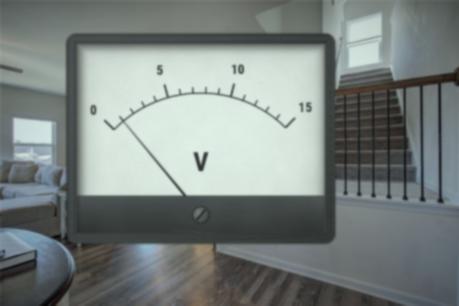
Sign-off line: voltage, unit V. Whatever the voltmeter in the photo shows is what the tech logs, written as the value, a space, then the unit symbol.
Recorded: 1 V
